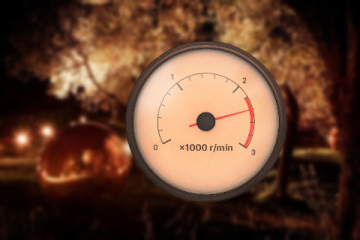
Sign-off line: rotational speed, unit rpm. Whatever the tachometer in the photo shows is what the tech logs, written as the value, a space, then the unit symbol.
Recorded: 2400 rpm
